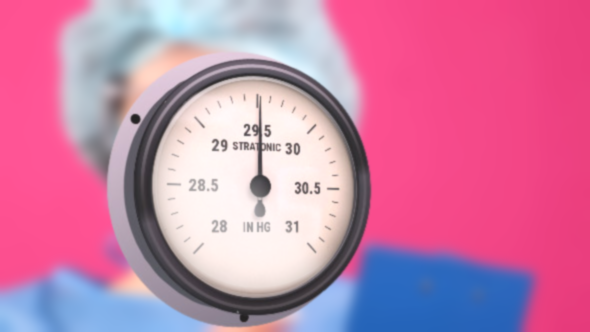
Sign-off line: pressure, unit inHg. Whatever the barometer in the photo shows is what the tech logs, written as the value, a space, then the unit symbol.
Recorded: 29.5 inHg
